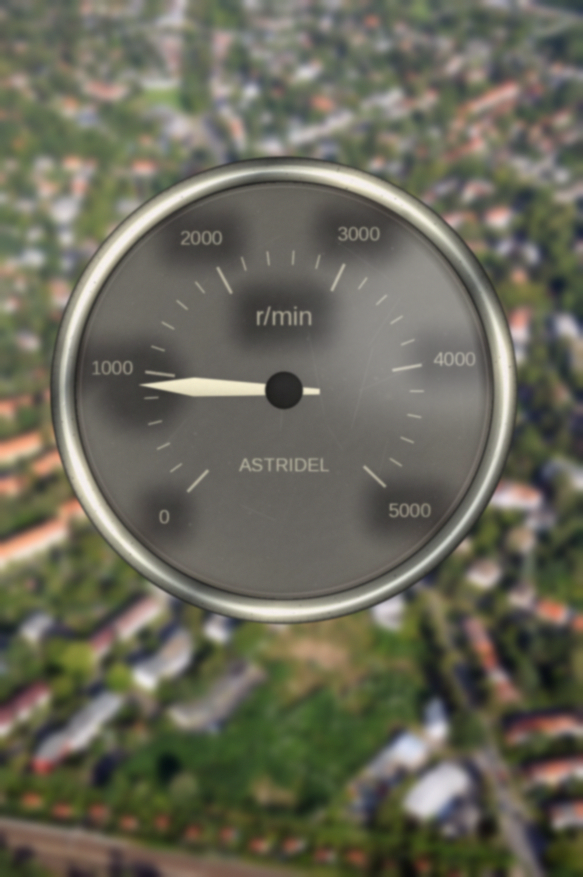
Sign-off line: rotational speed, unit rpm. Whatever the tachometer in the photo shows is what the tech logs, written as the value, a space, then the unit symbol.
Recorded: 900 rpm
